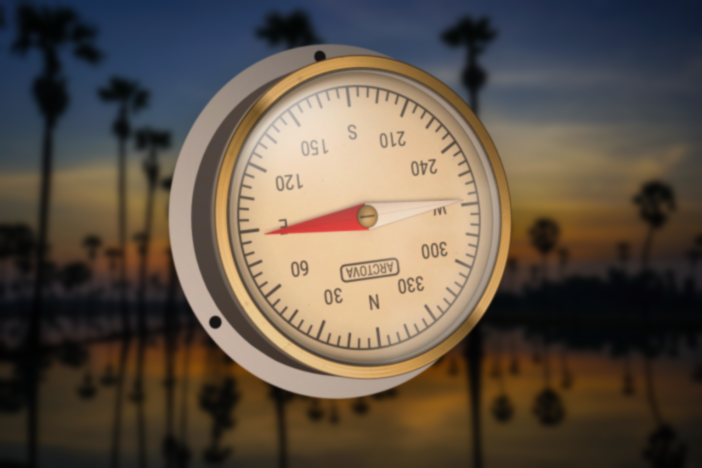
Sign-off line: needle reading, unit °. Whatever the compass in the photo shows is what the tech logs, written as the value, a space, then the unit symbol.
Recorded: 87.5 °
